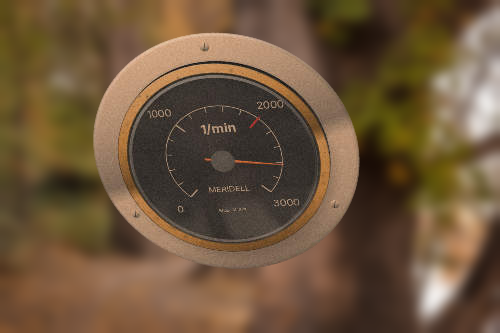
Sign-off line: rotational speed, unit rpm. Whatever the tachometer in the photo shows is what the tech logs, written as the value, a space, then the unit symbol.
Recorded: 2600 rpm
